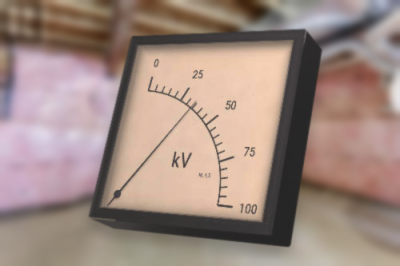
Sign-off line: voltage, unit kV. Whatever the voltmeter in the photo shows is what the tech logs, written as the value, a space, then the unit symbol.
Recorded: 35 kV
